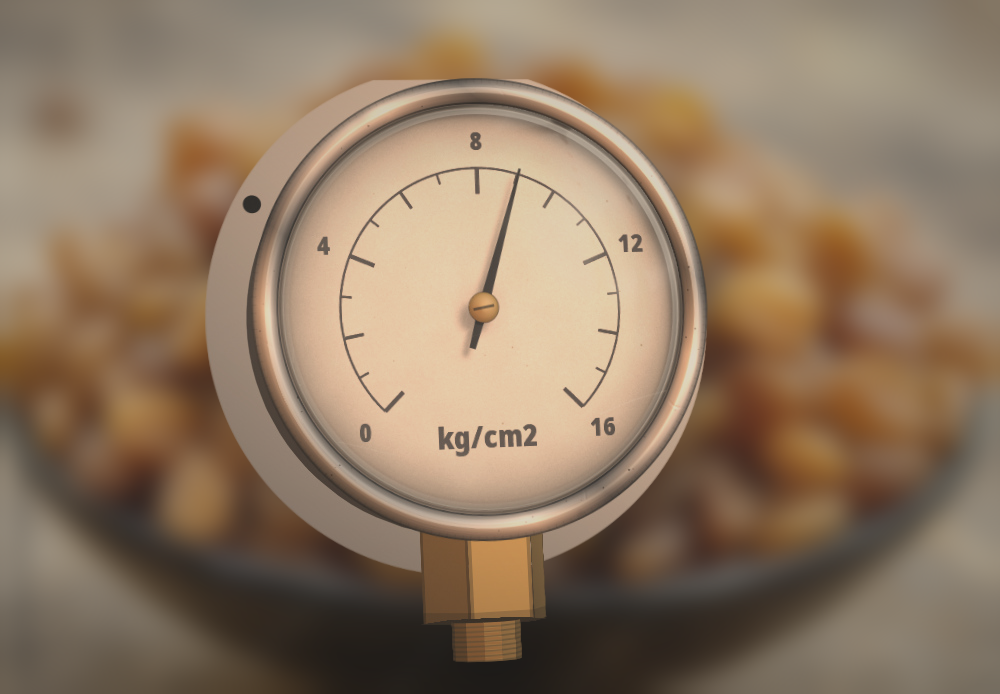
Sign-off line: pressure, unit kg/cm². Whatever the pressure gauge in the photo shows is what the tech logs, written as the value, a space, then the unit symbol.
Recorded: 9 kg/cm²
